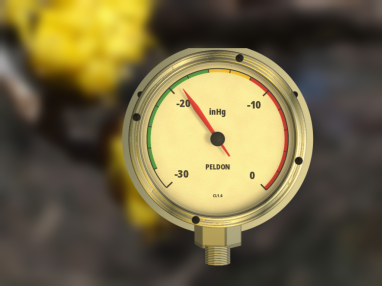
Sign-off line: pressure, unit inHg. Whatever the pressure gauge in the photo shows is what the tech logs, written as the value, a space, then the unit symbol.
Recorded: -19 inHg
